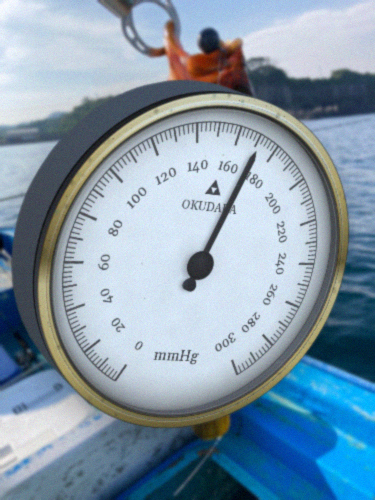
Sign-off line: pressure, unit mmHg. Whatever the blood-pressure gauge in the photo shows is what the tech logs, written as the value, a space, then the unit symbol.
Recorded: 170 mmHg
